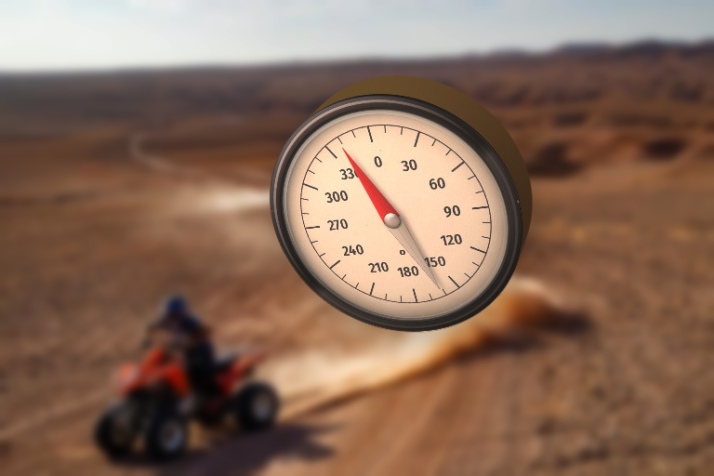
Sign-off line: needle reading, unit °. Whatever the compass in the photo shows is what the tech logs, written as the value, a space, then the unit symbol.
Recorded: 340 °
